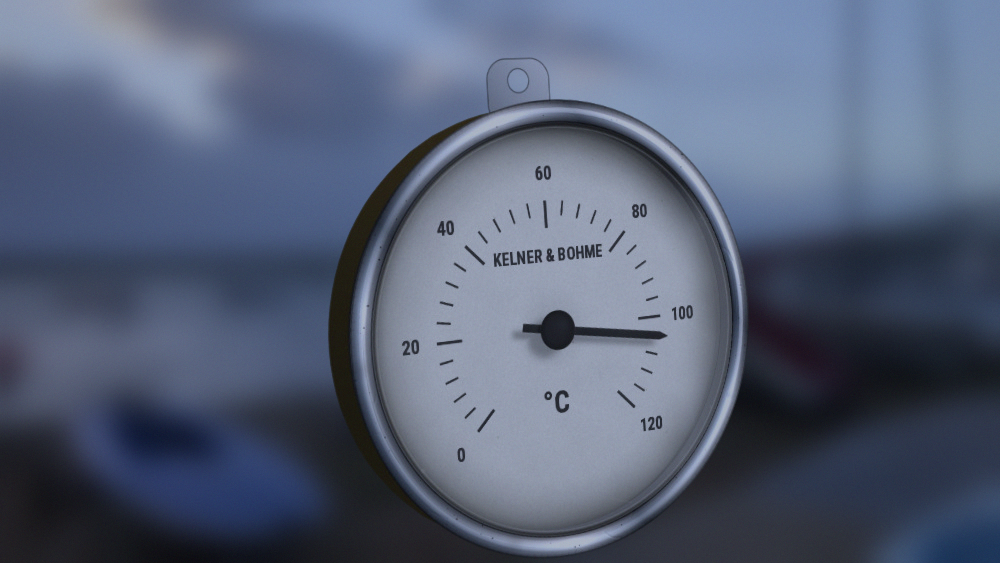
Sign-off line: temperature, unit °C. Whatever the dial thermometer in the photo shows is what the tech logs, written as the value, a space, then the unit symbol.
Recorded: 104 °C
